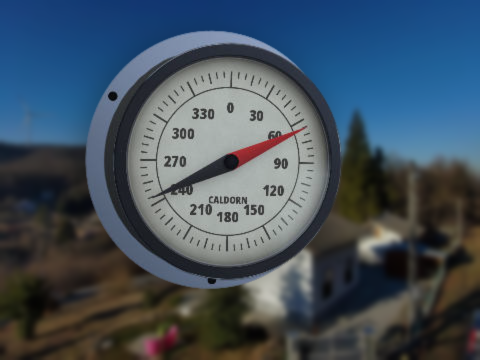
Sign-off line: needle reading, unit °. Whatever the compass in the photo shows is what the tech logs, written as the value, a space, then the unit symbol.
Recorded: 65 °
